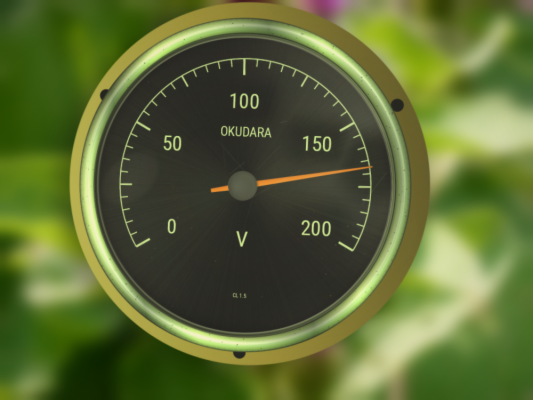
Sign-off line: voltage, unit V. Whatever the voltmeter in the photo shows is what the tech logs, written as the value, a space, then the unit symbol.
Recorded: 167.5 V
